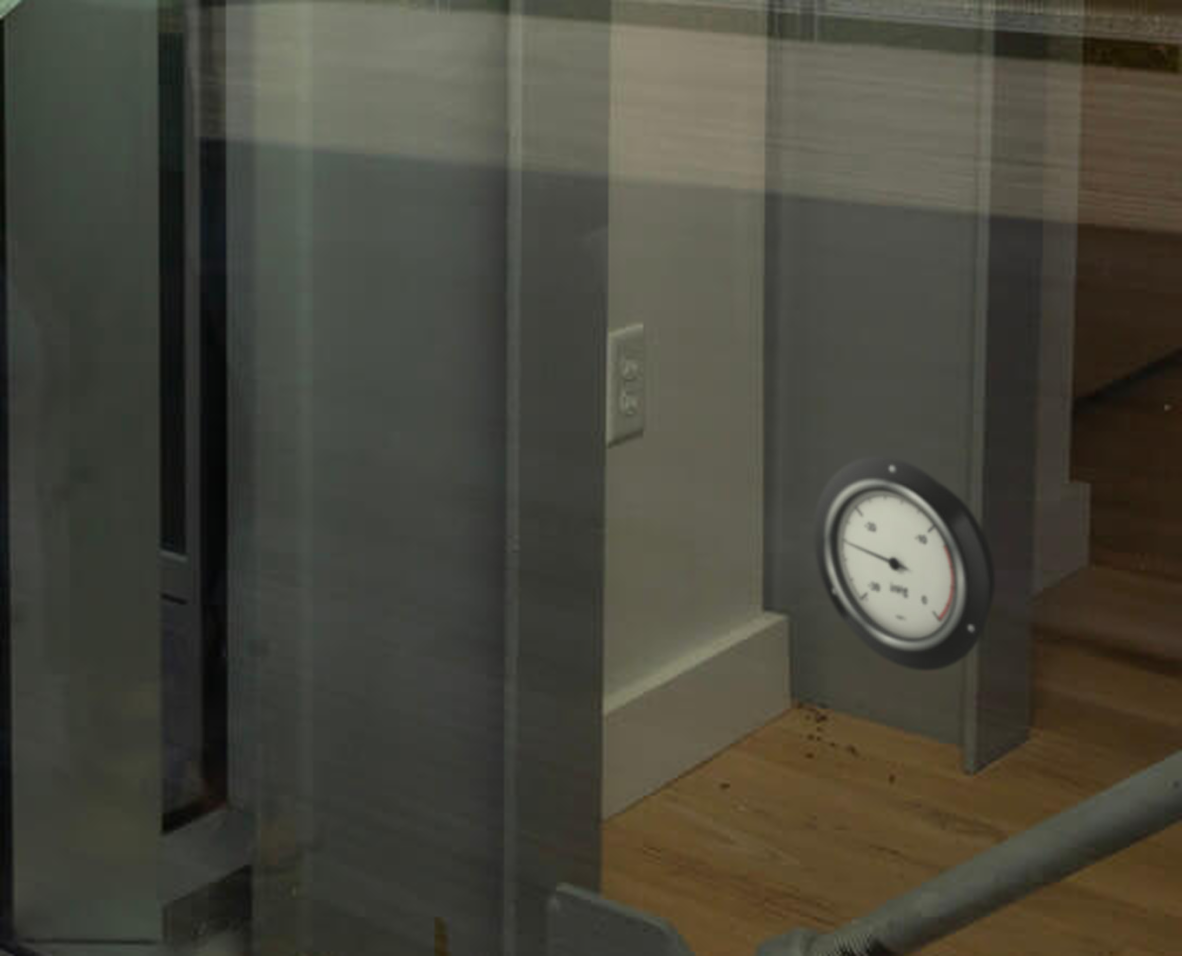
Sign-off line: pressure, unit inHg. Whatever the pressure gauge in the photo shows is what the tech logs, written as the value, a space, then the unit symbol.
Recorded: -24 inHg
